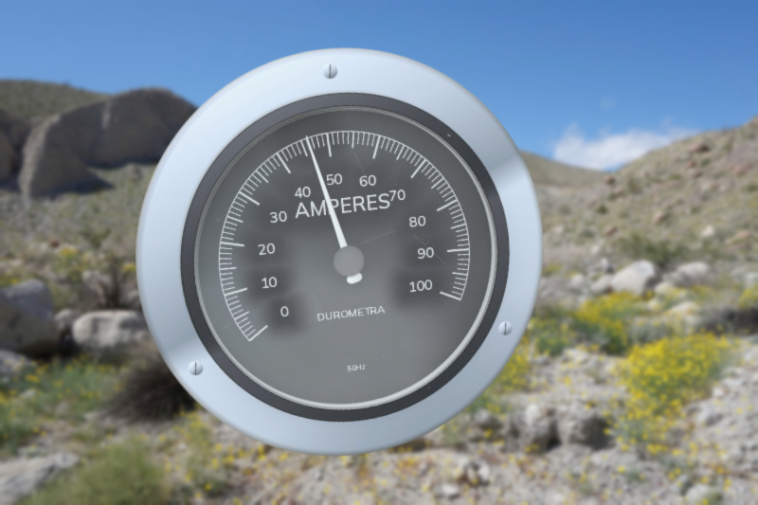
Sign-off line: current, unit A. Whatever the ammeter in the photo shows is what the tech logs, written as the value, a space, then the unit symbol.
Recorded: 46 A
